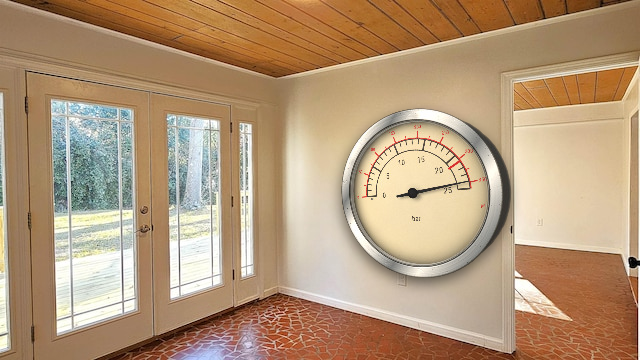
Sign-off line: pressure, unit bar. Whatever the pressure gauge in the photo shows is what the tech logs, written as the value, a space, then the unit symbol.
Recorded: 24 bar
